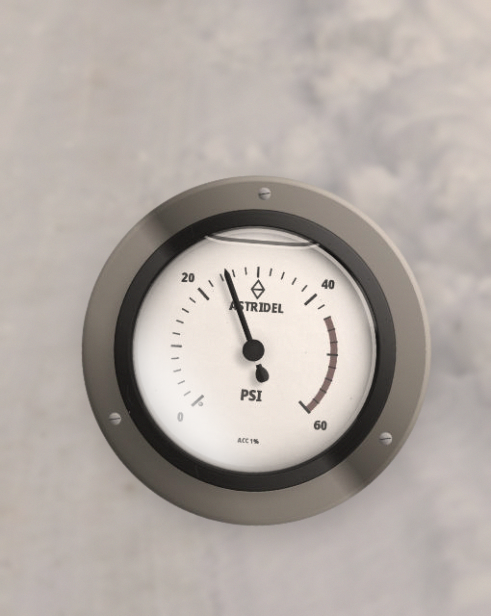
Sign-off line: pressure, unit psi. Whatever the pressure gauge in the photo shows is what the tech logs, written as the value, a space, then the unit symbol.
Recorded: 25 psi
